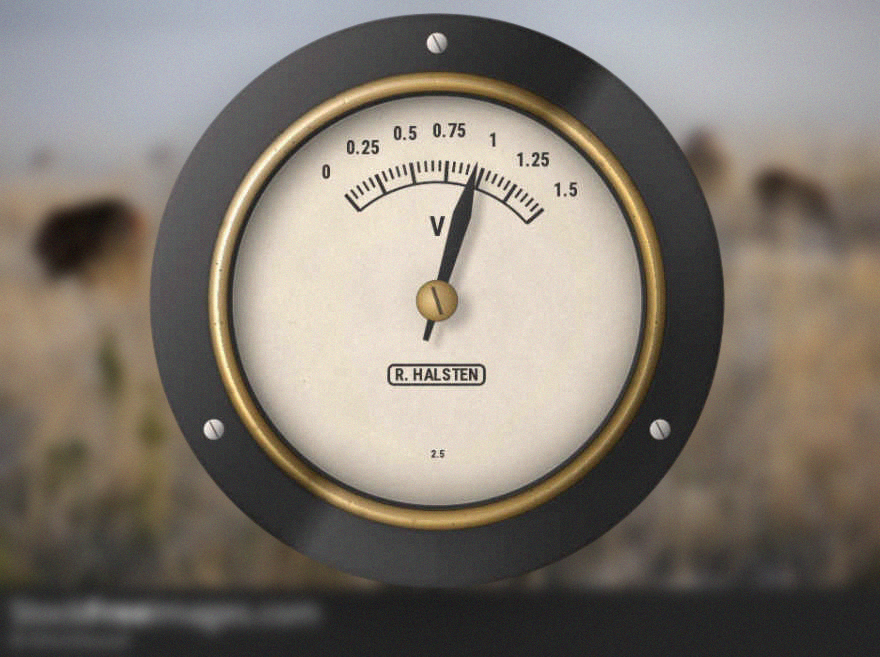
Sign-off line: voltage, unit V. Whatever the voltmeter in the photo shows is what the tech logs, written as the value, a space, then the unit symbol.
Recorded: 0.95 V
